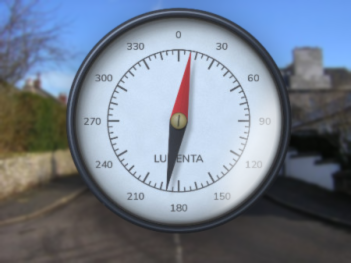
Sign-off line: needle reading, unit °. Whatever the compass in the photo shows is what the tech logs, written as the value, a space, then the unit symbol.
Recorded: 10 °
